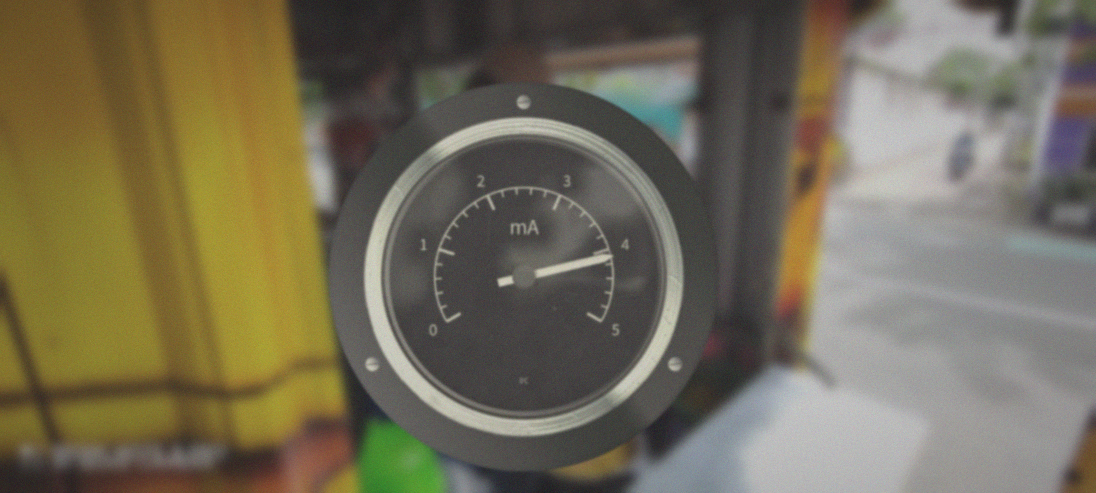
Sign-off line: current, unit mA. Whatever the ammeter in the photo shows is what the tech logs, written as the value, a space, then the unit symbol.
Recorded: 4.1 mA
